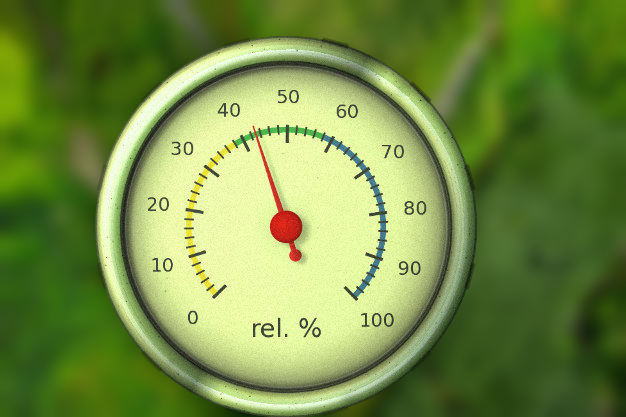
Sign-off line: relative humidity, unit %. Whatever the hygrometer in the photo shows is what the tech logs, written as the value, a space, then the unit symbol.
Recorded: 43 %
